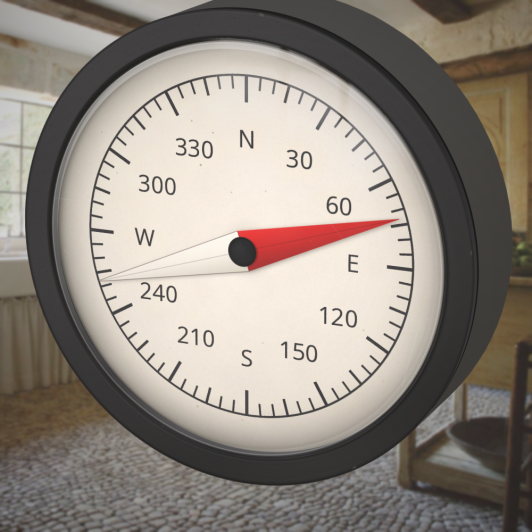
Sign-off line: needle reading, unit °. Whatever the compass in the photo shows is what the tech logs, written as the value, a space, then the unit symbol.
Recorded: 72.5 °
